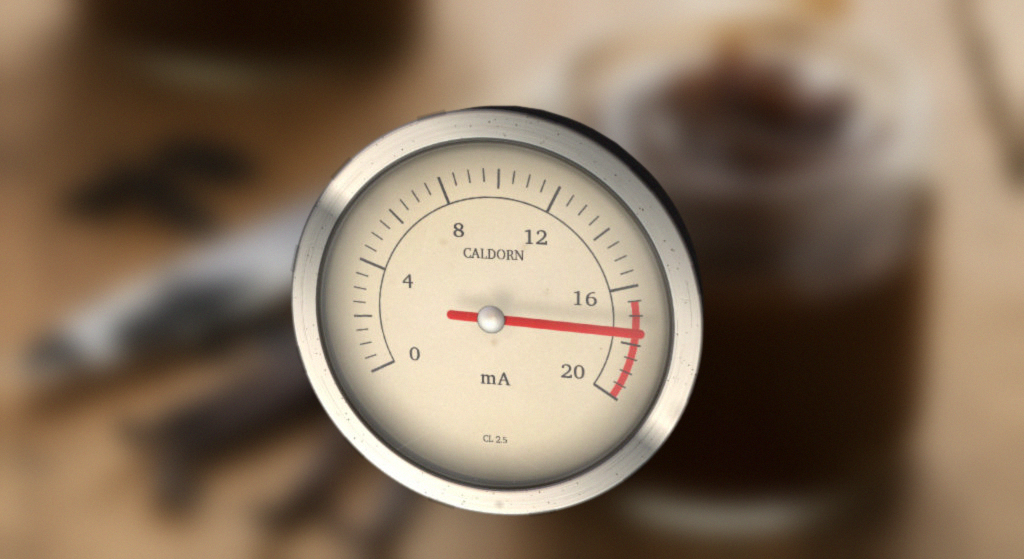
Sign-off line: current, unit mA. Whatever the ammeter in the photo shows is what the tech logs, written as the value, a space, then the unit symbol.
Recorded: 17.5 mA
